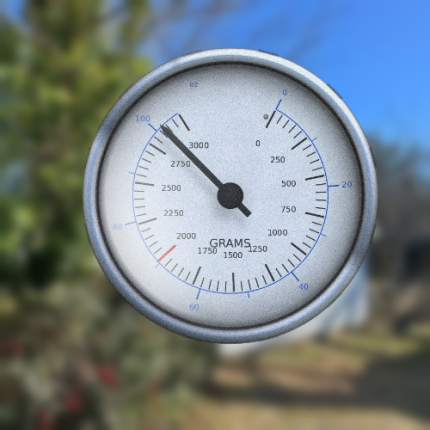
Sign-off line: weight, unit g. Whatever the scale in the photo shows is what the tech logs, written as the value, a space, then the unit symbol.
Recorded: 2875 g
